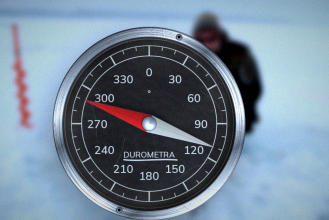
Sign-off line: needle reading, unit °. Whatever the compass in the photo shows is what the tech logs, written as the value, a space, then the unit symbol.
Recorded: 290 °
